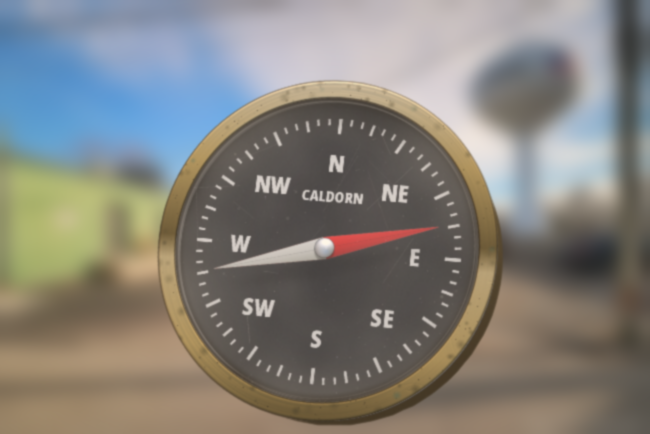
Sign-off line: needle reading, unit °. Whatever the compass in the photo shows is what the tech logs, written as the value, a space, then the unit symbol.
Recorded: 75 °
